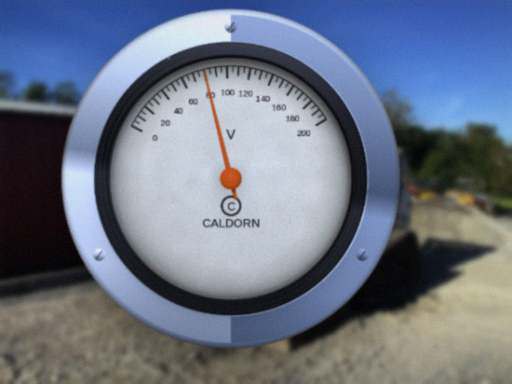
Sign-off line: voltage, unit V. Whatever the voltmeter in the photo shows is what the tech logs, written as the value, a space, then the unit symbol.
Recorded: 80 V
